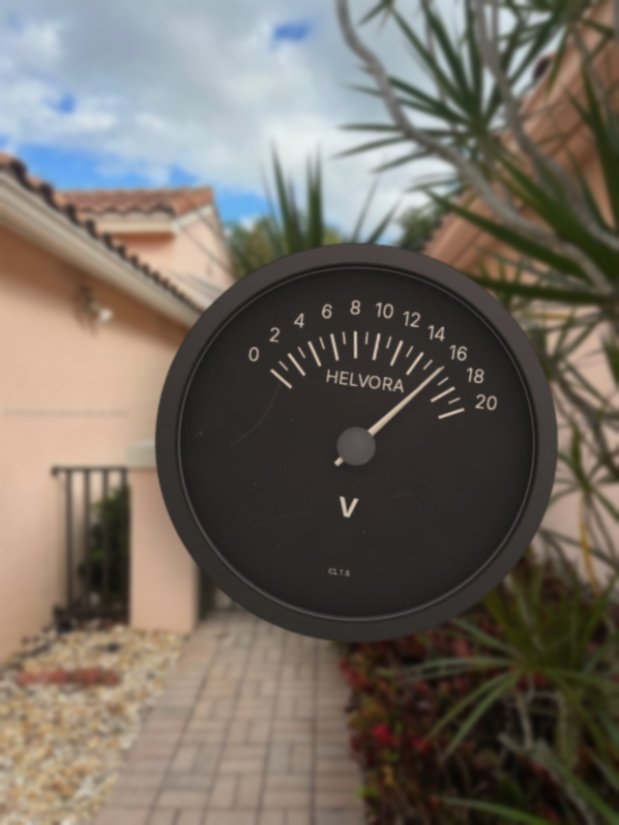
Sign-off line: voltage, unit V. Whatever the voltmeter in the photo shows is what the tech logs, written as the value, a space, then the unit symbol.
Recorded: 16 V
